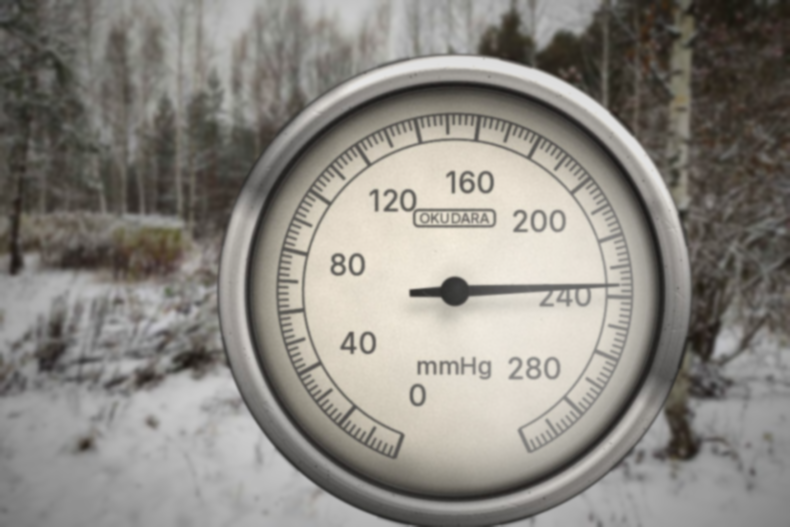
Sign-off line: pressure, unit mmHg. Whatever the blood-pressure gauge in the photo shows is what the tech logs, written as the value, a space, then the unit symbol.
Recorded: 236 mmHg
